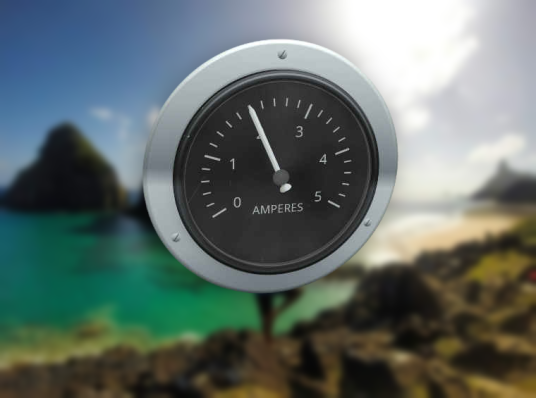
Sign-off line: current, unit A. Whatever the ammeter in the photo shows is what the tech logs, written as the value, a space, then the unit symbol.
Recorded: 2 A
